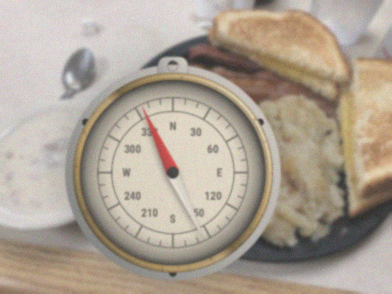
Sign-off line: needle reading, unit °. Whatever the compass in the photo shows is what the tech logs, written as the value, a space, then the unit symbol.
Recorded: 335 °
